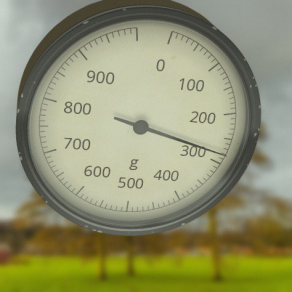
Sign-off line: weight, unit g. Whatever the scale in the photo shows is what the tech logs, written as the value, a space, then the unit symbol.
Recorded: 280 g
